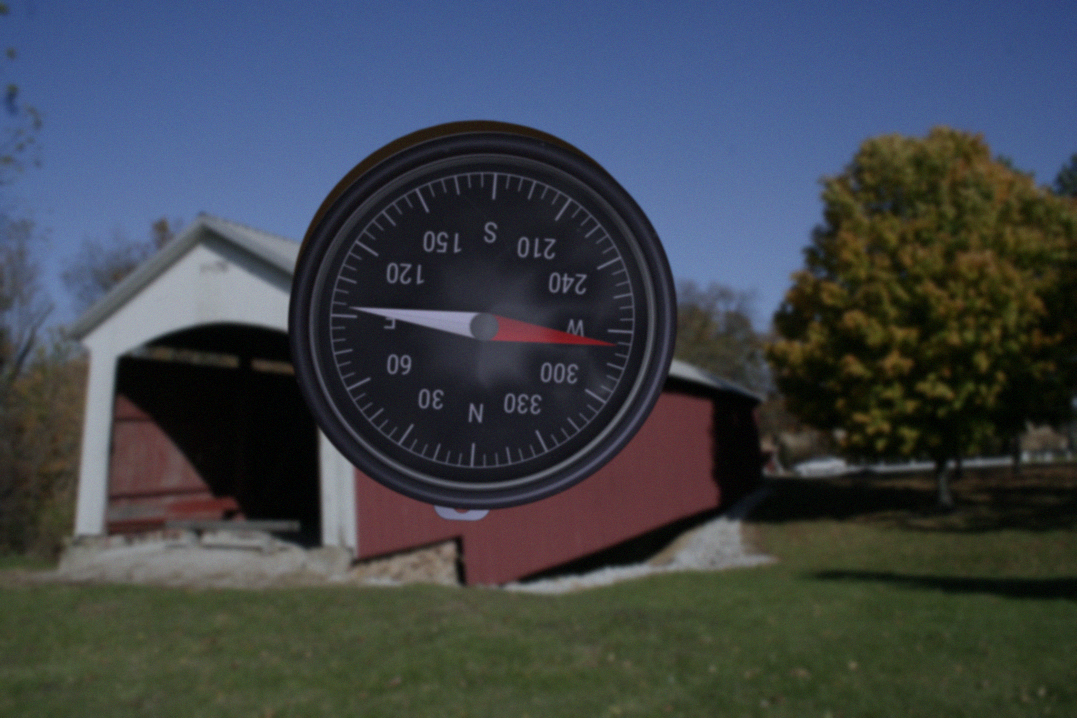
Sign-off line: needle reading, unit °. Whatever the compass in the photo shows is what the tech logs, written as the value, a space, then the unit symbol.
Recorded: 275 °
